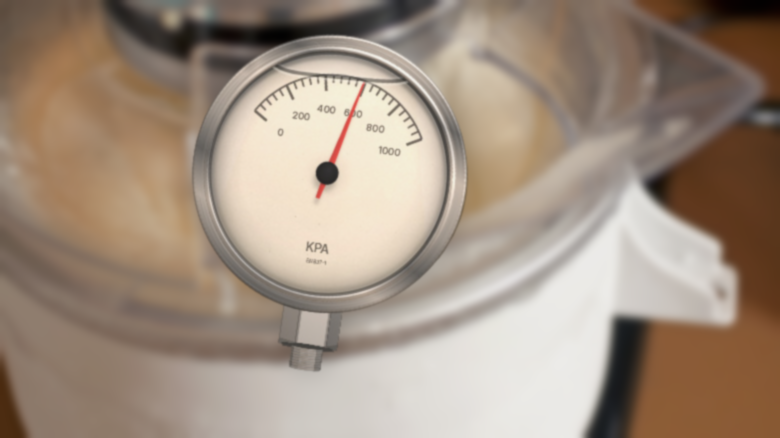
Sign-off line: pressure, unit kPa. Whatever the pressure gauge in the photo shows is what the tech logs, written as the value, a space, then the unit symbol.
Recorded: 600 kPa
